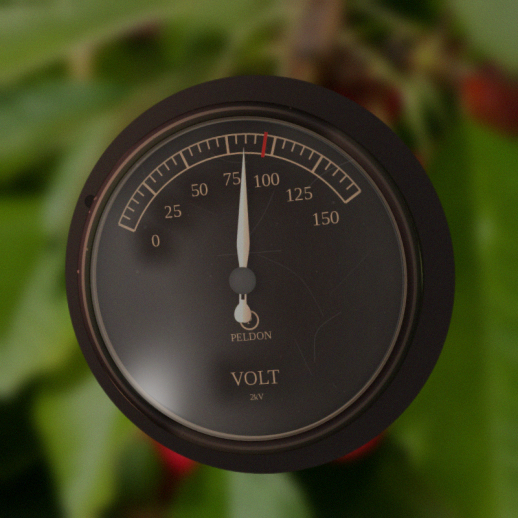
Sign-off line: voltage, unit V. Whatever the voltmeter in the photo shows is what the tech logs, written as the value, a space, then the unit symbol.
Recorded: 85 V
